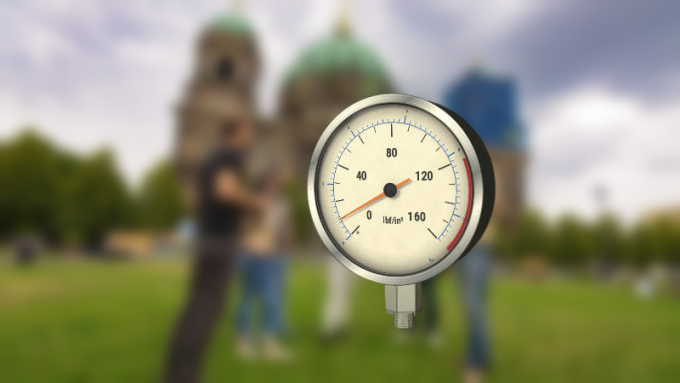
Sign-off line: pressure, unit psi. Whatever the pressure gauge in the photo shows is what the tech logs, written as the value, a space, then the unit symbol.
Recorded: 10 psi
